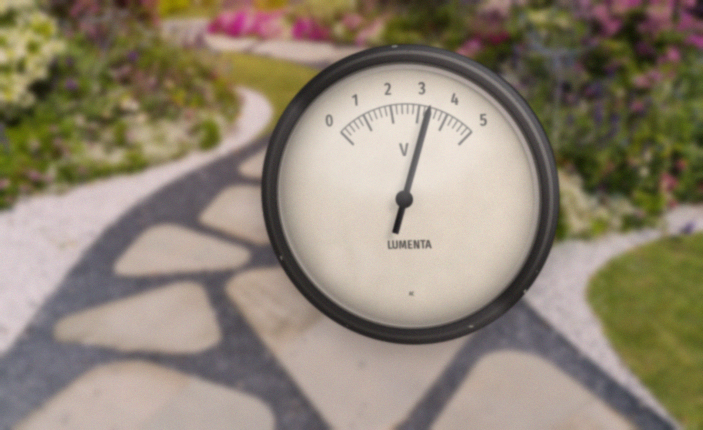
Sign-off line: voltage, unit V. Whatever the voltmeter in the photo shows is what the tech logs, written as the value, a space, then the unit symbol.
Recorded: 3.4 V
